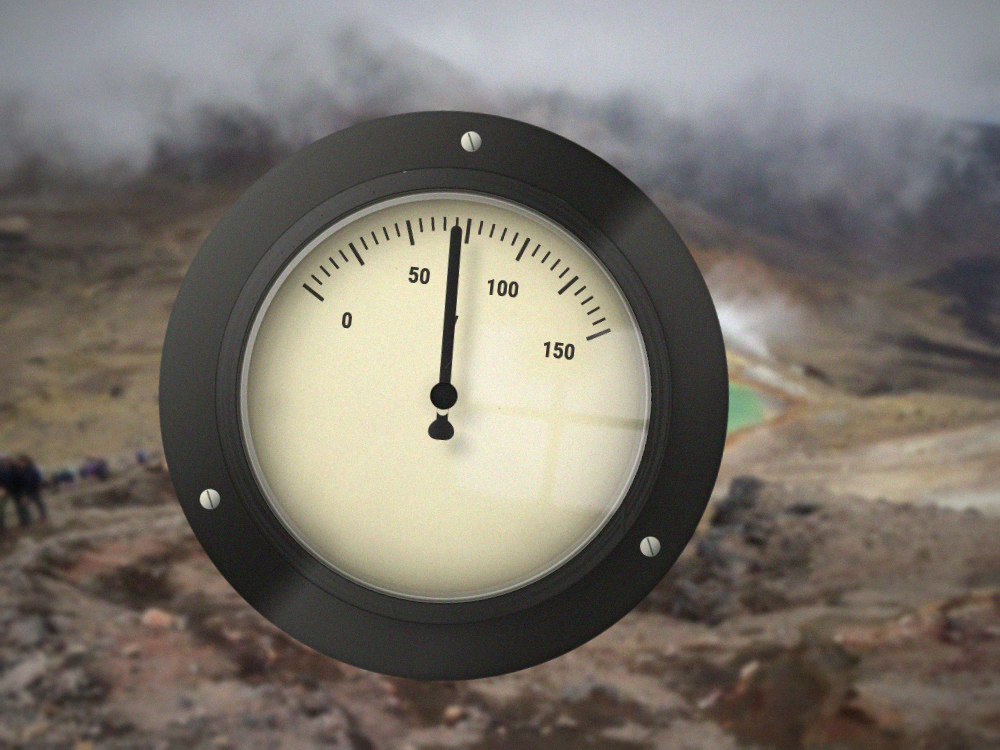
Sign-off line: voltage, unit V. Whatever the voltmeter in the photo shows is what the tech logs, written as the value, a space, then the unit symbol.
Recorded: 70 V
